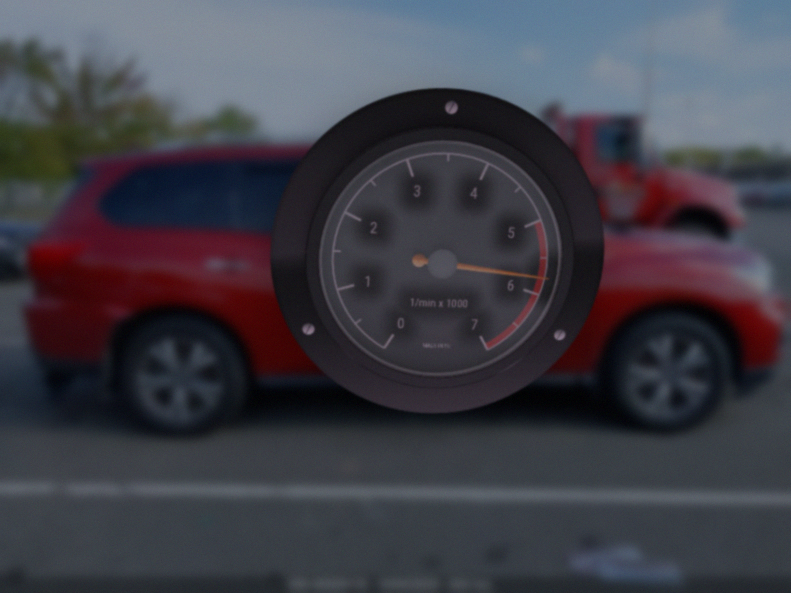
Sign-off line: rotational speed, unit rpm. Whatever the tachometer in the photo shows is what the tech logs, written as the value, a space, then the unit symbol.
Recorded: 5750 rpm
